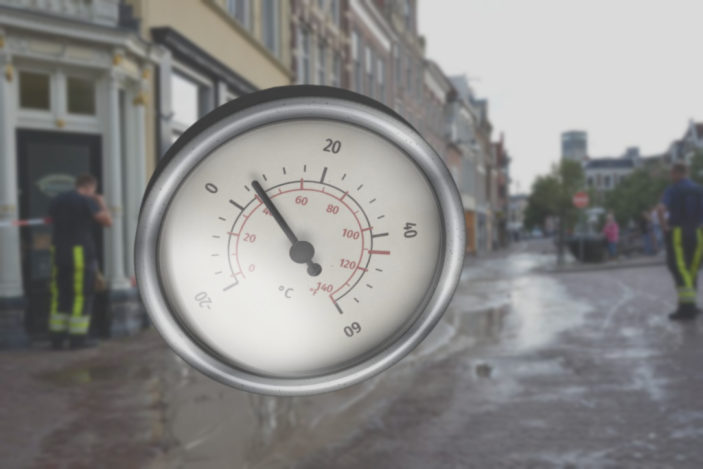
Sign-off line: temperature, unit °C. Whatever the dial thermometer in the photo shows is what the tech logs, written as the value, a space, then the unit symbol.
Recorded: 6 °C
